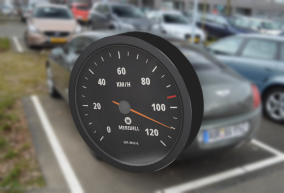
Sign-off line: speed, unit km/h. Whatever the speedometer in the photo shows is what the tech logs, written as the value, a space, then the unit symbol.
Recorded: 110 km/h
